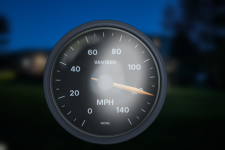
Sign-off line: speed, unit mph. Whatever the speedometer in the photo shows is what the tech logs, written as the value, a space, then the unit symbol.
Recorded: 120 mph
